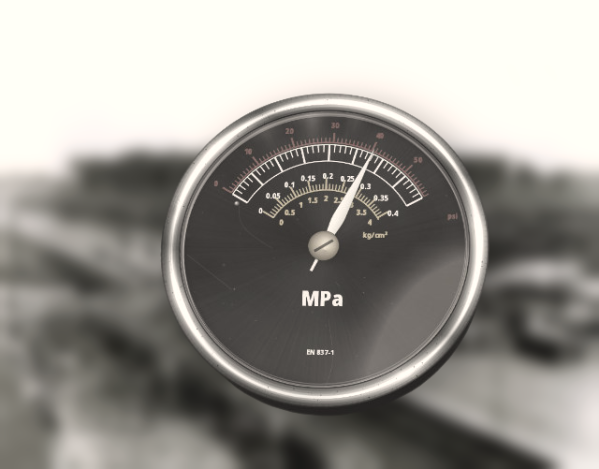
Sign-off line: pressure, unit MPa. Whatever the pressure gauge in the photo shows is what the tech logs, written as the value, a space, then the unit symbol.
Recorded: 0.28 MPa
